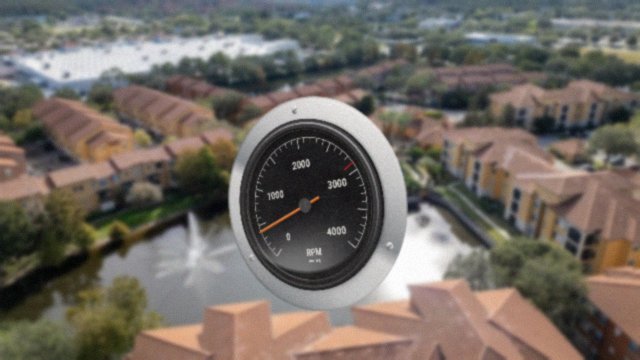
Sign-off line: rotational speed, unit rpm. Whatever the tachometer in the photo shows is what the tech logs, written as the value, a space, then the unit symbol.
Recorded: 400 rpm
